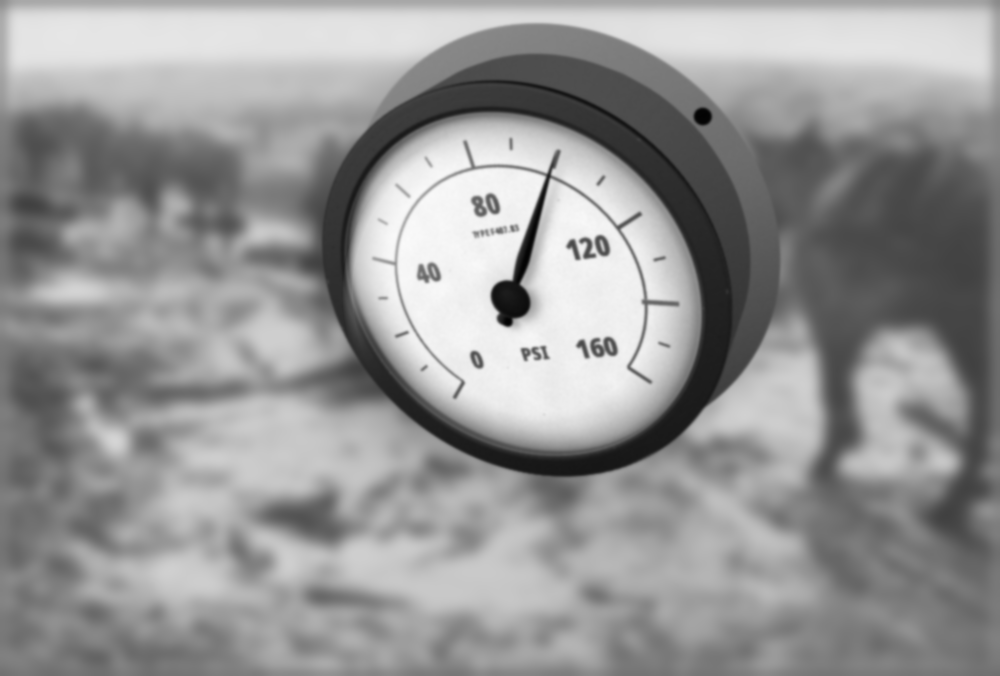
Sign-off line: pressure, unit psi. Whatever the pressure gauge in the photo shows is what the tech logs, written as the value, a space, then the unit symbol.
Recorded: 100 psi
